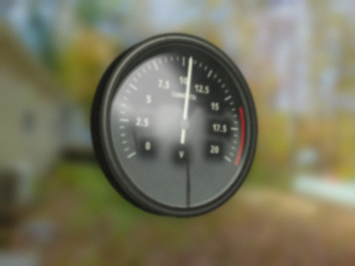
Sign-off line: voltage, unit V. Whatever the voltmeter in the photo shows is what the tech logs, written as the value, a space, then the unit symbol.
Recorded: 10.5 V
